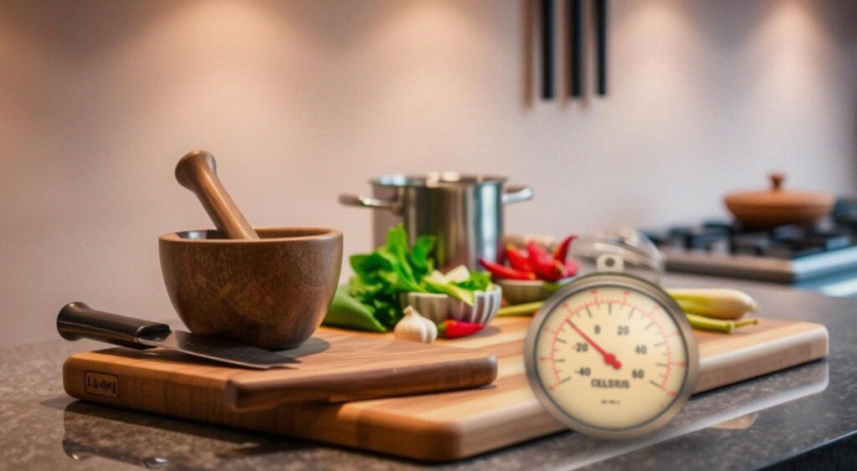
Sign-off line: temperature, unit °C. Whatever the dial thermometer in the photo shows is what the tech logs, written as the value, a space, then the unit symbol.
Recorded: -10 °C
